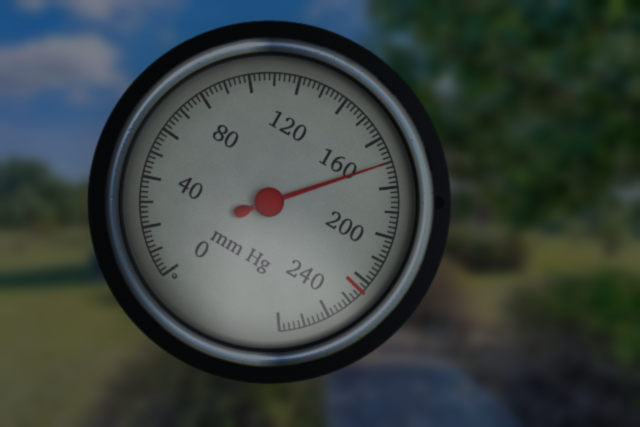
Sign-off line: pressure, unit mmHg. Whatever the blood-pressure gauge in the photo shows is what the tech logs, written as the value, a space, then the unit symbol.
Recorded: 170 mmHg
